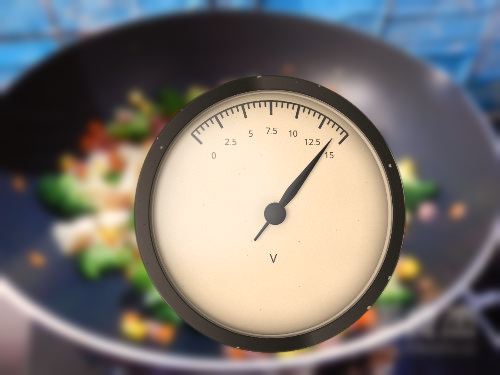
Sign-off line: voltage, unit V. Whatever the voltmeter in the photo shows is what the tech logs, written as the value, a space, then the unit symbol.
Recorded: 14 V
